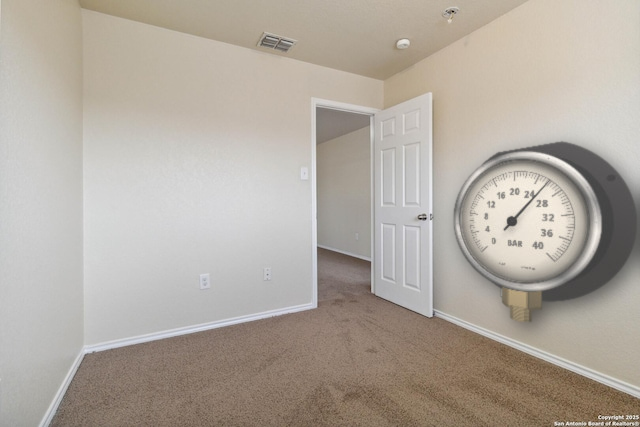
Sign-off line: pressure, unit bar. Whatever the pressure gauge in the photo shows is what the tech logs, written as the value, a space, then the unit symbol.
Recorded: 26 bar
